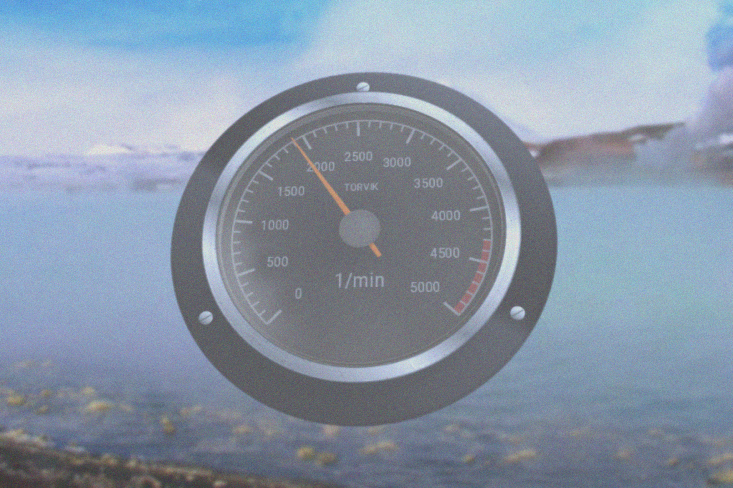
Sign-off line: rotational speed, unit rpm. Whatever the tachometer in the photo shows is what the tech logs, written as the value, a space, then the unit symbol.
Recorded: 1900 rpm
